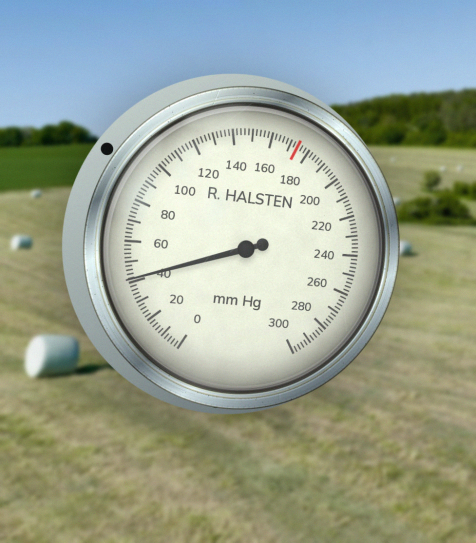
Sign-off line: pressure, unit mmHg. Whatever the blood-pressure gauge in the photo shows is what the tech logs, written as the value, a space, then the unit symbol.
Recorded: 42 mmHg
